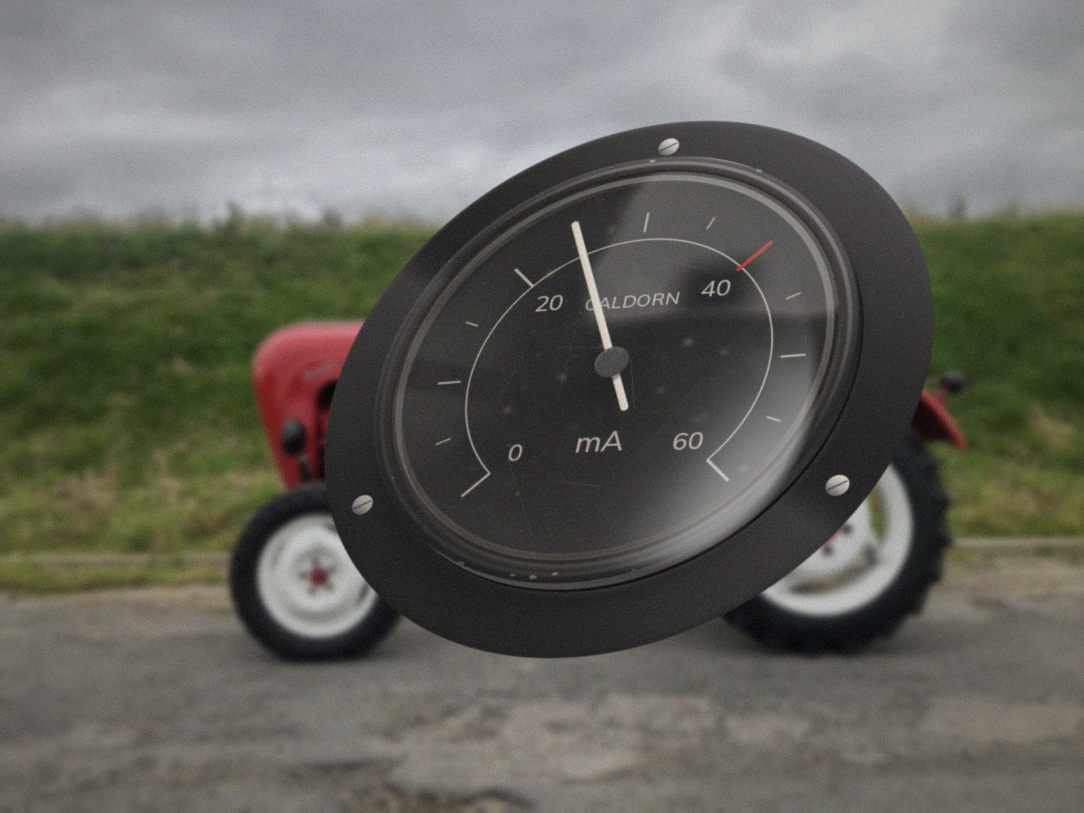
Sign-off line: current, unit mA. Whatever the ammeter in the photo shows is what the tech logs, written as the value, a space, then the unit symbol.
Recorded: 25 mA
